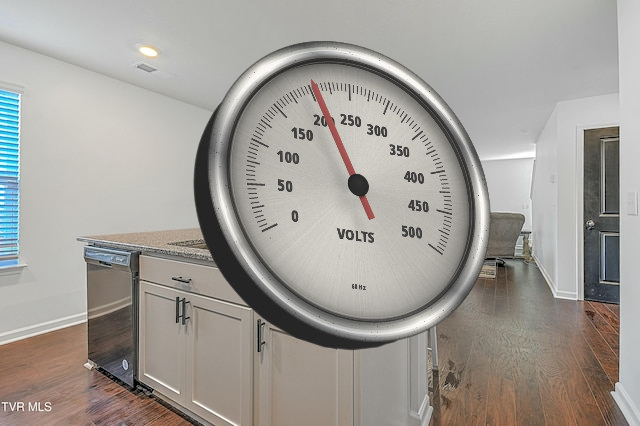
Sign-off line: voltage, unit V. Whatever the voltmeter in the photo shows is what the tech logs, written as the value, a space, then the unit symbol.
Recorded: 200 V
